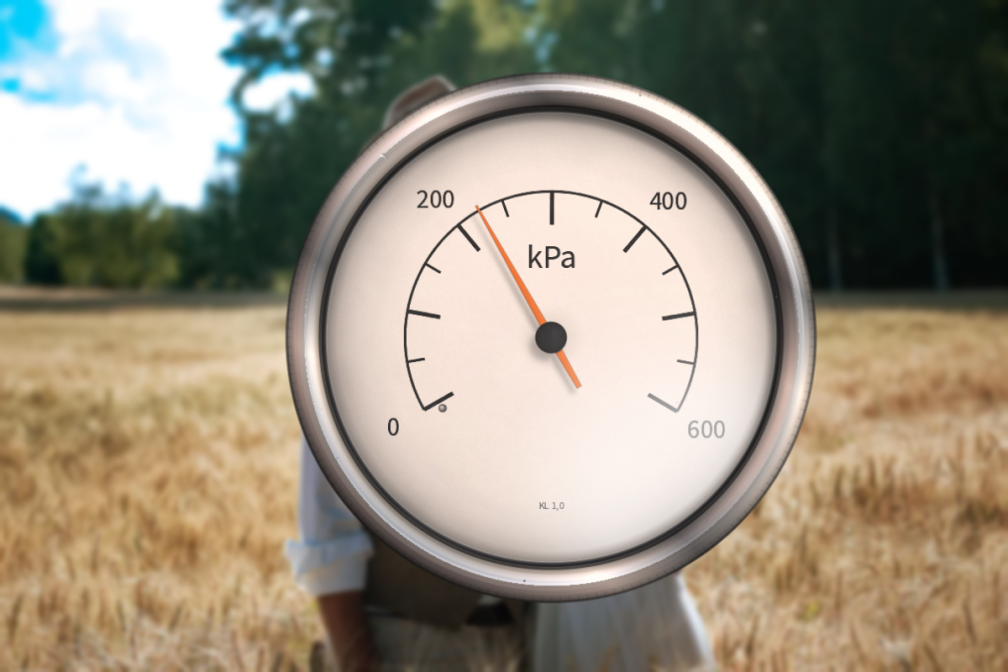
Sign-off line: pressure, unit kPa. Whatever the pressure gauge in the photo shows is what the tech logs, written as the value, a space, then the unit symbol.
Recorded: 225 kPa
